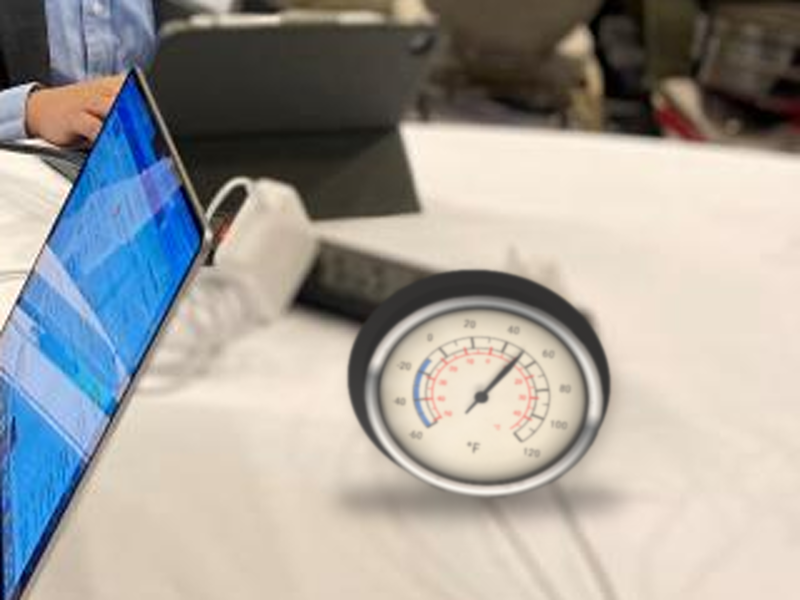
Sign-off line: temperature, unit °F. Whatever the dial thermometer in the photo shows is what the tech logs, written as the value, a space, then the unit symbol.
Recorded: 50 °F
